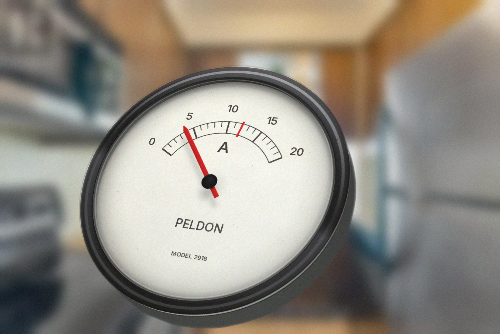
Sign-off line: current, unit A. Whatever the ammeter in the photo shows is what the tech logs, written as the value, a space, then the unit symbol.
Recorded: 4 A
